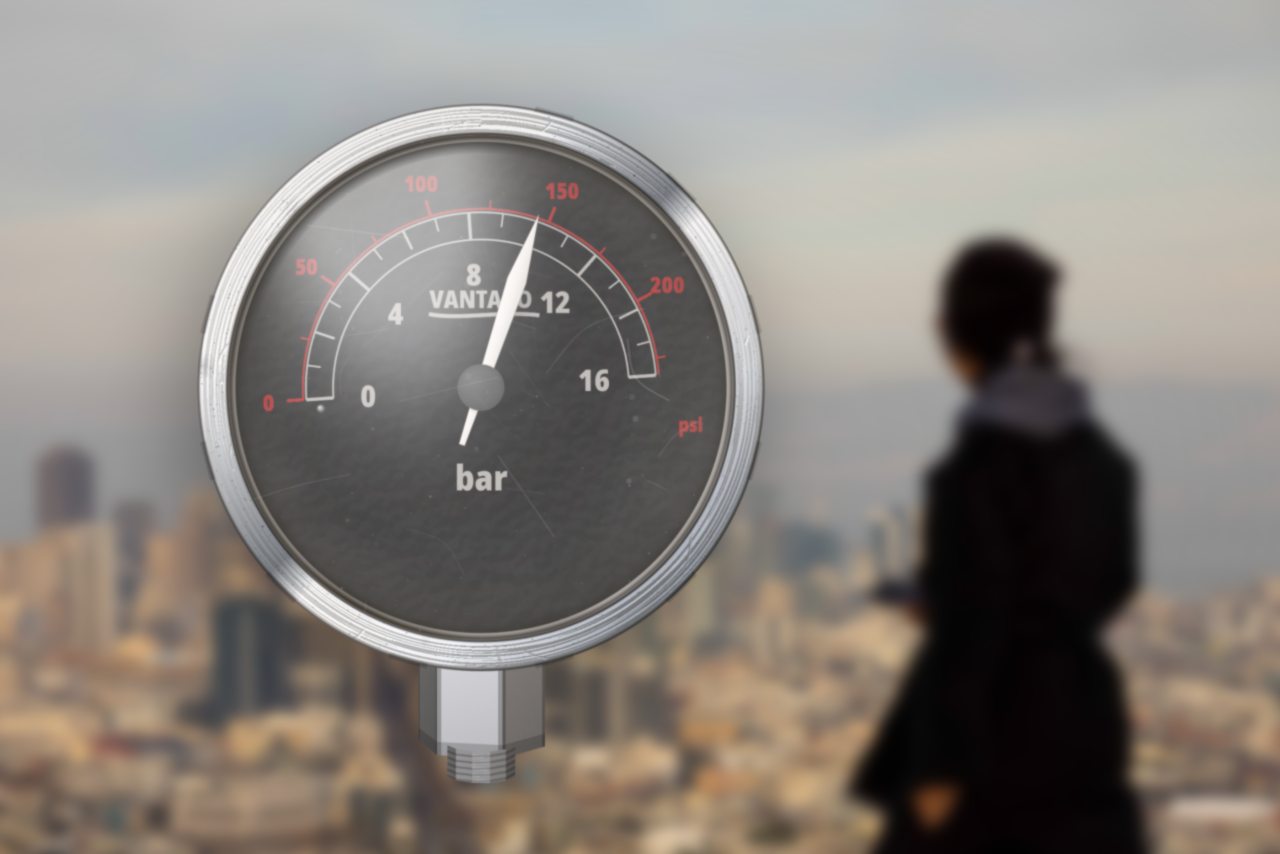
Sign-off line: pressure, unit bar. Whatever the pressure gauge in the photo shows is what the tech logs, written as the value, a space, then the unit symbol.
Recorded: 10 bar
